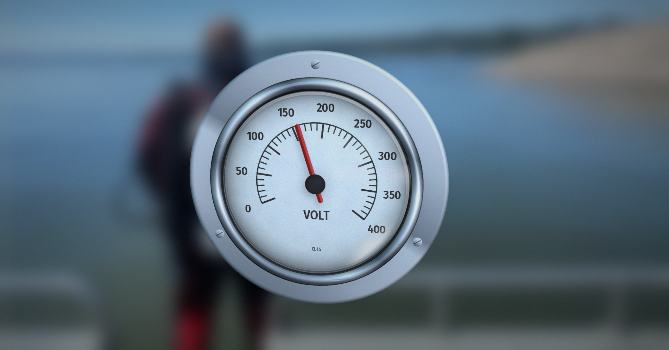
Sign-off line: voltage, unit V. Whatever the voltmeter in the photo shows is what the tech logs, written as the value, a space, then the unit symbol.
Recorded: 160 V
